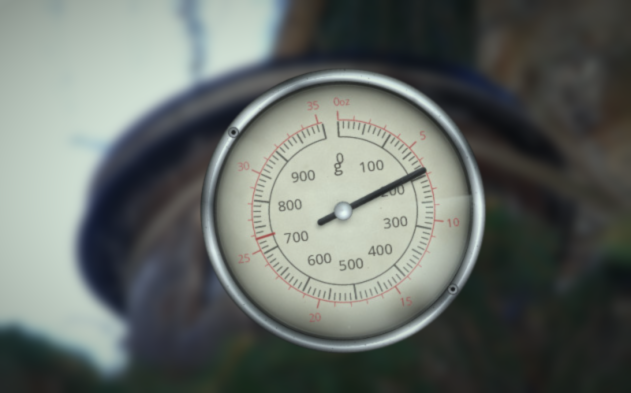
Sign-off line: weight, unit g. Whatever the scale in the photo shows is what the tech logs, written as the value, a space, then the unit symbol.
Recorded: 190 g
